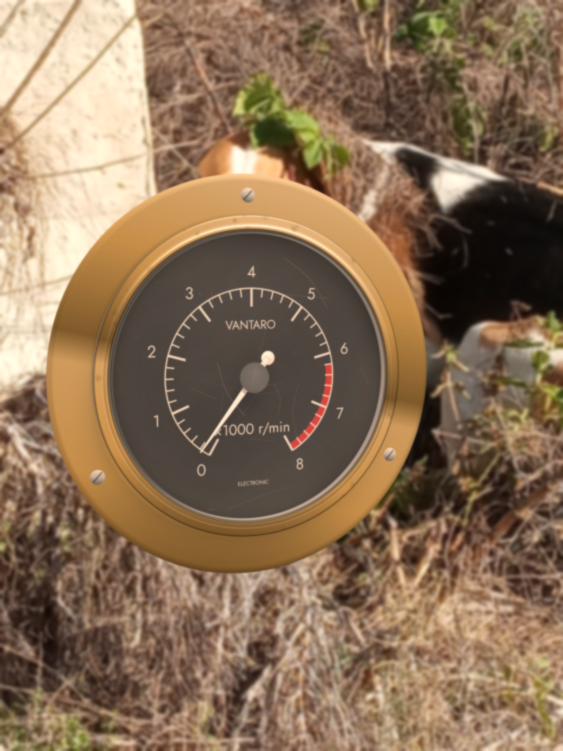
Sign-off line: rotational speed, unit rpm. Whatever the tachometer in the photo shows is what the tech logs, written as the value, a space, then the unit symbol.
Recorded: 200 rpm
